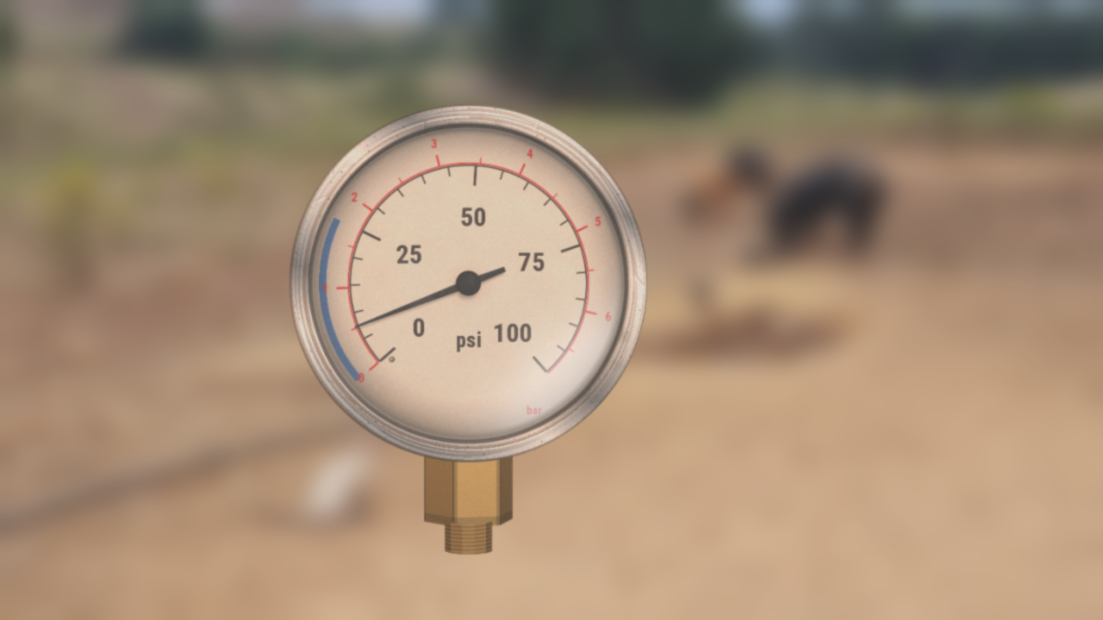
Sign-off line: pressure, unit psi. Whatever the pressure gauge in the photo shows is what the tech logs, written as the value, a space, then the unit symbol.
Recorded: 7.5 psi
